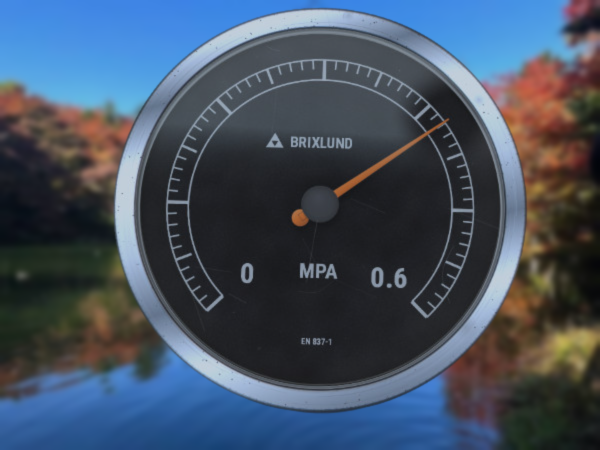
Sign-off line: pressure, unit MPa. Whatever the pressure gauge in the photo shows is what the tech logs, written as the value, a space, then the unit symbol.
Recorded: 0.42 MPa
